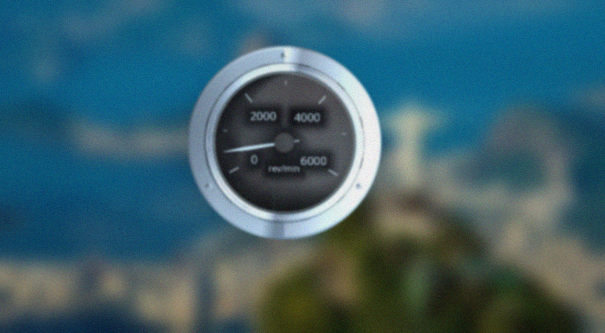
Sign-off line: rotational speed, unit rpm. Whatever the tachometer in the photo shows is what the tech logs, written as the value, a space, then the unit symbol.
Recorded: 500 rpm
